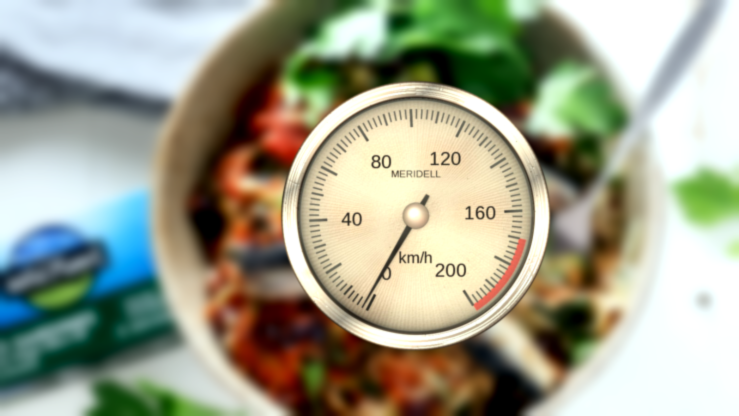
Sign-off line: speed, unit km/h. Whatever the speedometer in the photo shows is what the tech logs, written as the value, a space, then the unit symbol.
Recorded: 2 km/h
